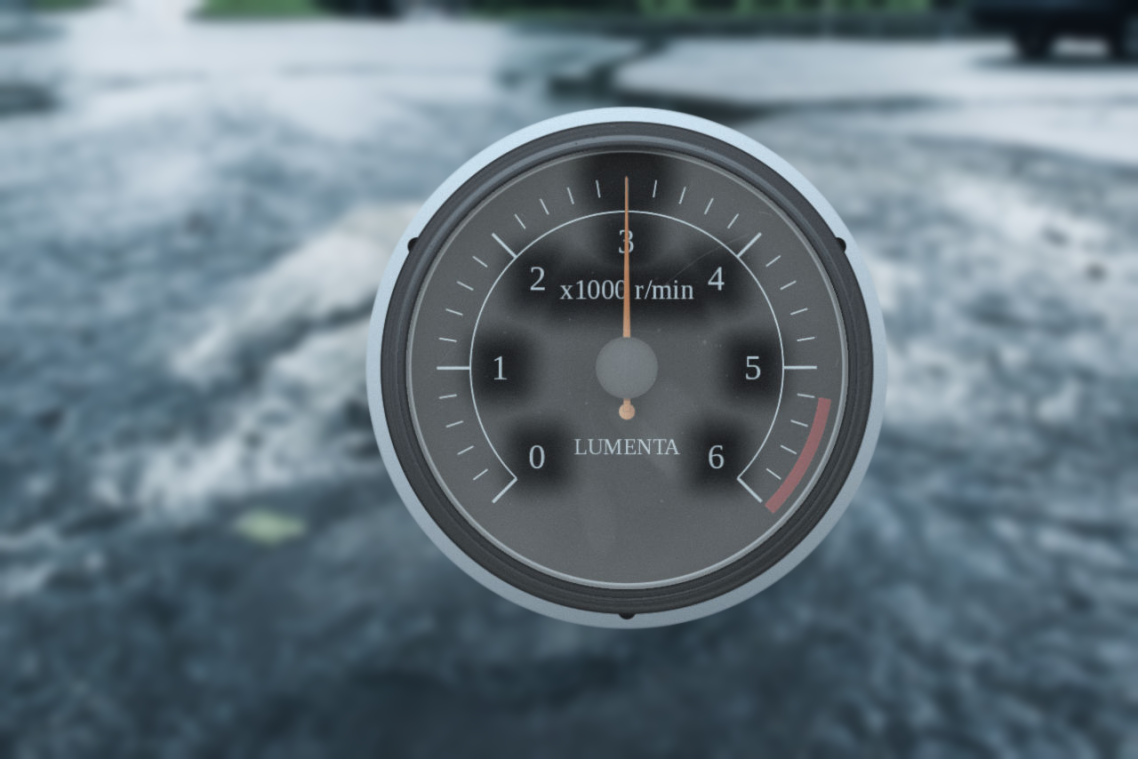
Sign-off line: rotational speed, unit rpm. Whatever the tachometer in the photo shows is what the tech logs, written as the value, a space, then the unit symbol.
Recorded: 3000 rpm
